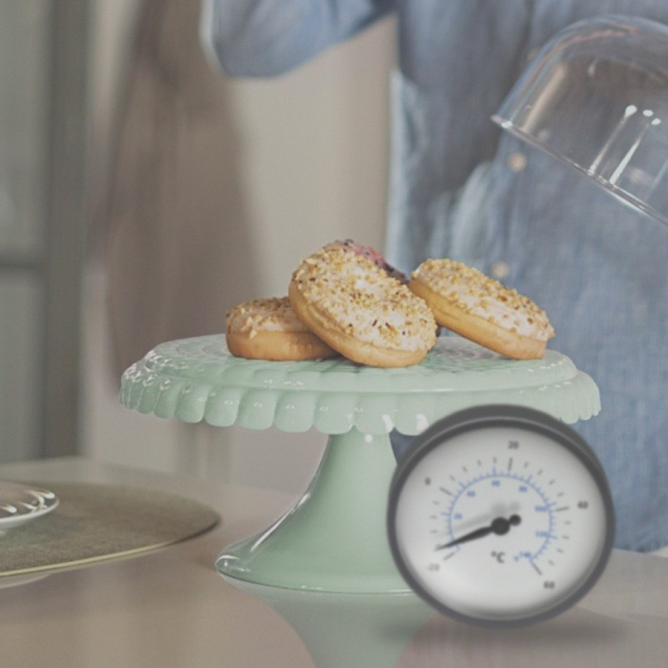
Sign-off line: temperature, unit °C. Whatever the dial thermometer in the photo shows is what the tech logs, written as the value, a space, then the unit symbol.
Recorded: -16 °C
